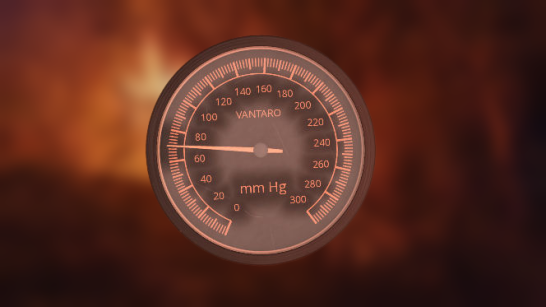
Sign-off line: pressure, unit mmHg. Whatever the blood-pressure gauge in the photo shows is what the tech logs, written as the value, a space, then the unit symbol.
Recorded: 70 mmHg
